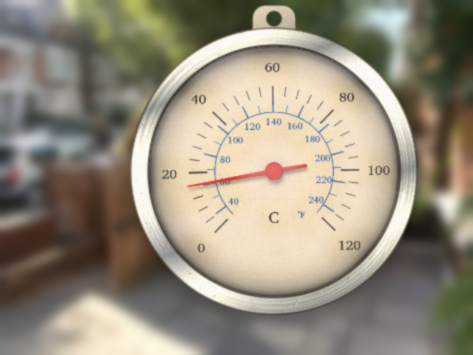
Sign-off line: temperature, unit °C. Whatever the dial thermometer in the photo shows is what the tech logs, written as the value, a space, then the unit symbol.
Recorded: 16 °C
